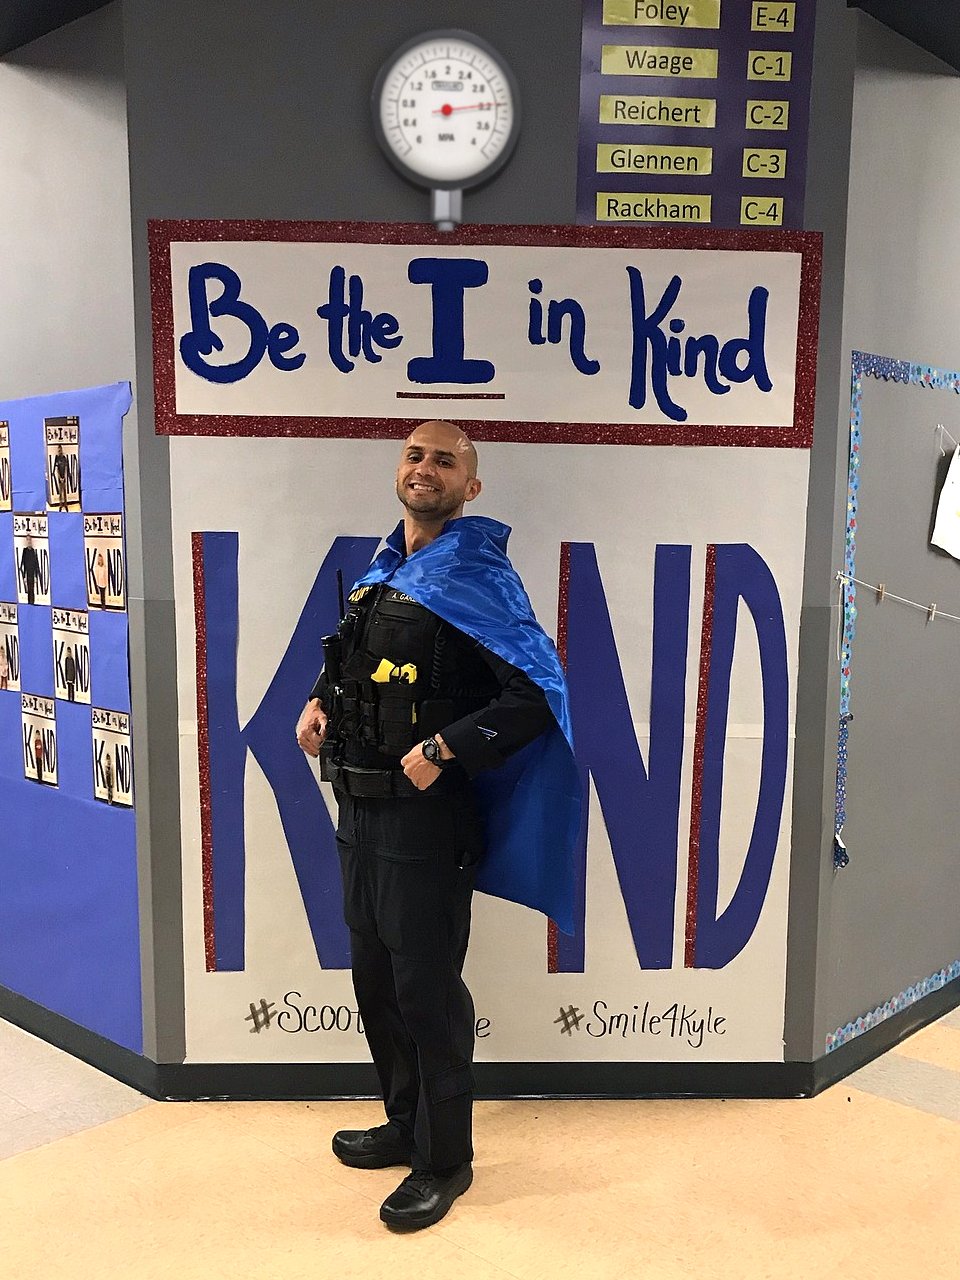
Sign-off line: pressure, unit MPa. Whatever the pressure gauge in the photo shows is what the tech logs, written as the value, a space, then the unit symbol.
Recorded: 3.2 MPa
